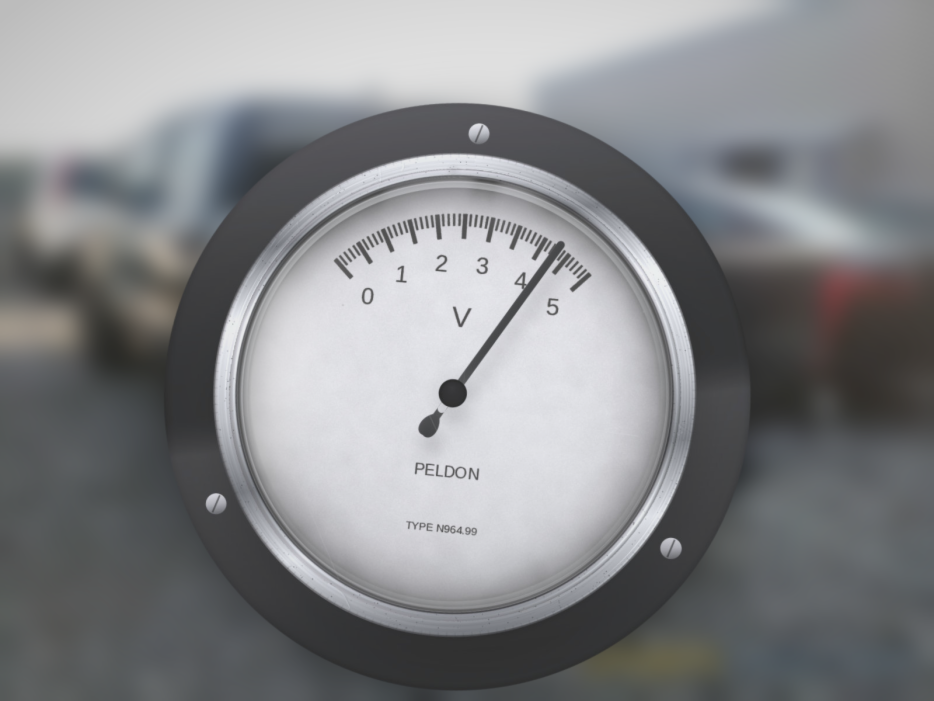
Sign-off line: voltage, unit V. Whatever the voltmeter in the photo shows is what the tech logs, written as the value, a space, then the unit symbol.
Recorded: 4.3 V
